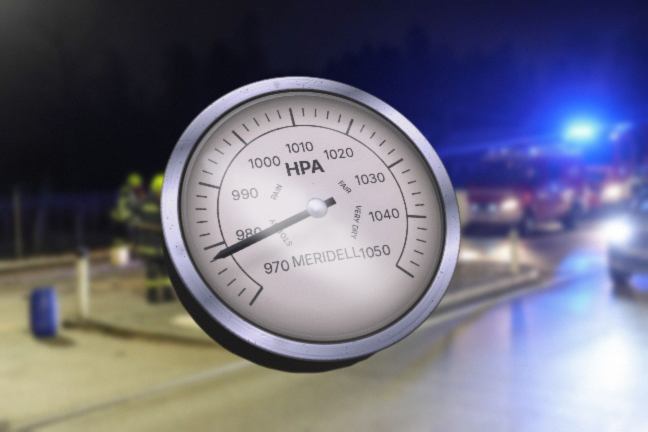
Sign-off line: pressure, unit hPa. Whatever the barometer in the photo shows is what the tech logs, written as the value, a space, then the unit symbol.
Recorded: 978 hPa
